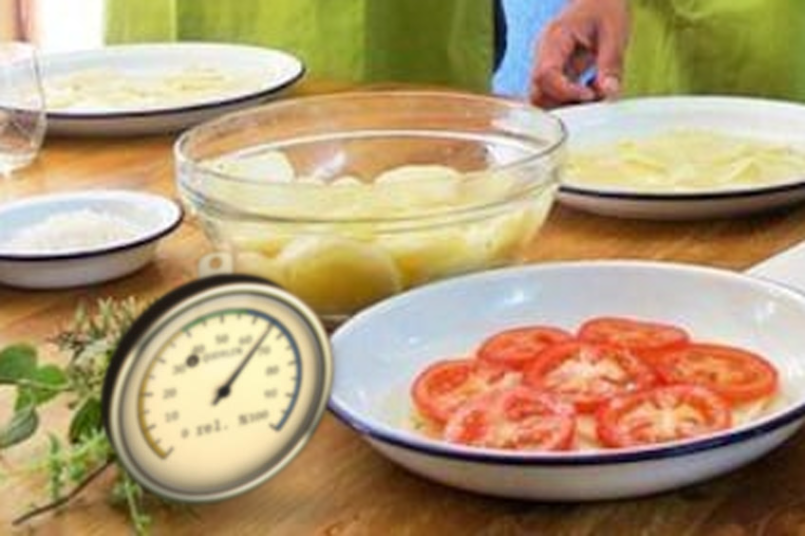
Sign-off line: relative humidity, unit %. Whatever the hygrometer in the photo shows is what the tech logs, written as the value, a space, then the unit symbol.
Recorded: 65 %
